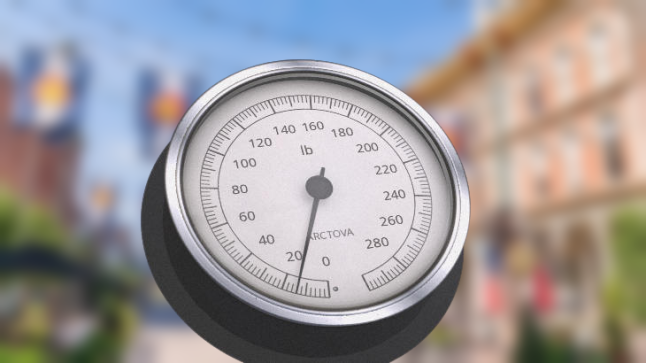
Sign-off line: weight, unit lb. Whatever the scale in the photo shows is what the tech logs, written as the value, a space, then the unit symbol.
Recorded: 14 lb
